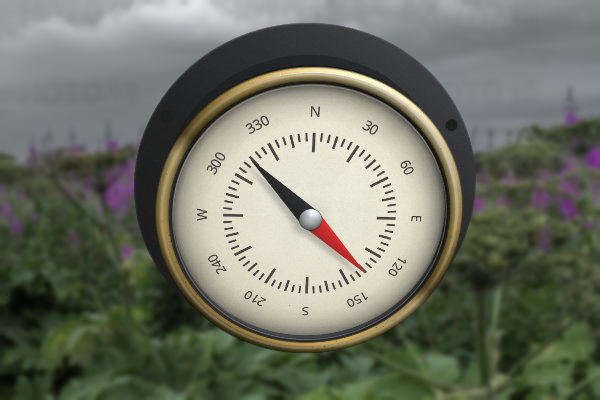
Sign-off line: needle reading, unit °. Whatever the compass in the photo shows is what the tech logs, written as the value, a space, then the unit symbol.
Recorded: 135 °
